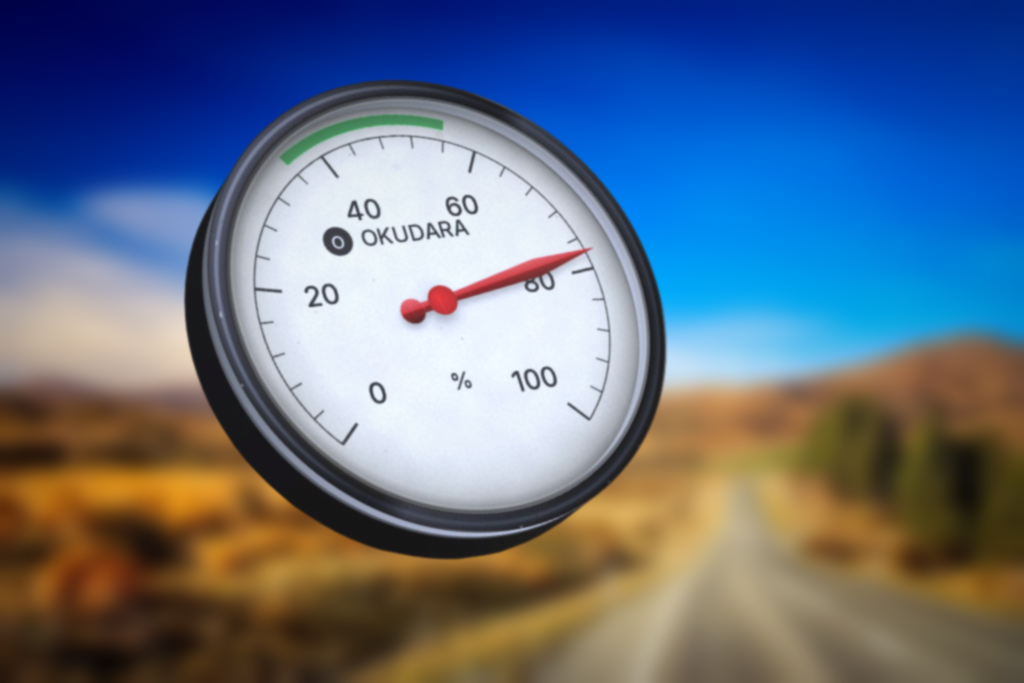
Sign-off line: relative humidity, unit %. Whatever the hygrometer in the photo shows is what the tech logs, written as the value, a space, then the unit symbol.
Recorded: 78 %
